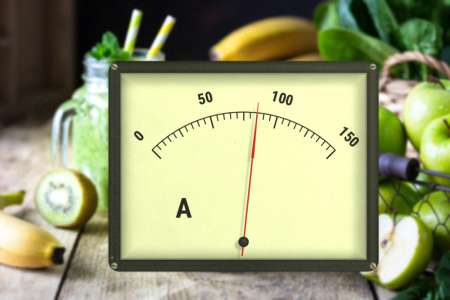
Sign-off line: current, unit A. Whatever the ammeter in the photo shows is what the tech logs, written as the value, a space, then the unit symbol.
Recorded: 85 A
